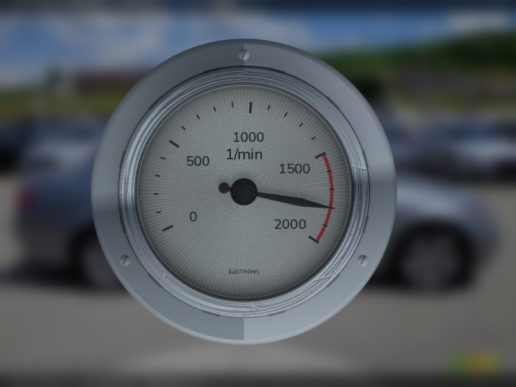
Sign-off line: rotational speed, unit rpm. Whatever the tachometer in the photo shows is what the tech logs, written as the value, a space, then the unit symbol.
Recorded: 1800 rpm
